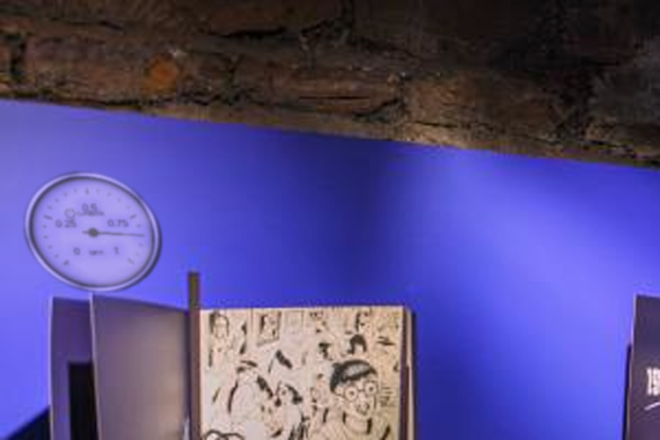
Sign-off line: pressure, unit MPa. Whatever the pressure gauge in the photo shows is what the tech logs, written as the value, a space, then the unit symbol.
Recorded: 0.85 MPa
